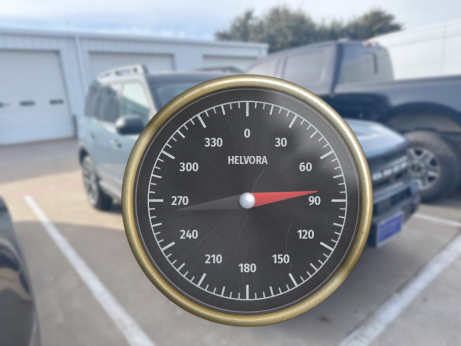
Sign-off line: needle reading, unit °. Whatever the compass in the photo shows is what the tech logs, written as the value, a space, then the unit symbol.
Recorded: 82.5 °
